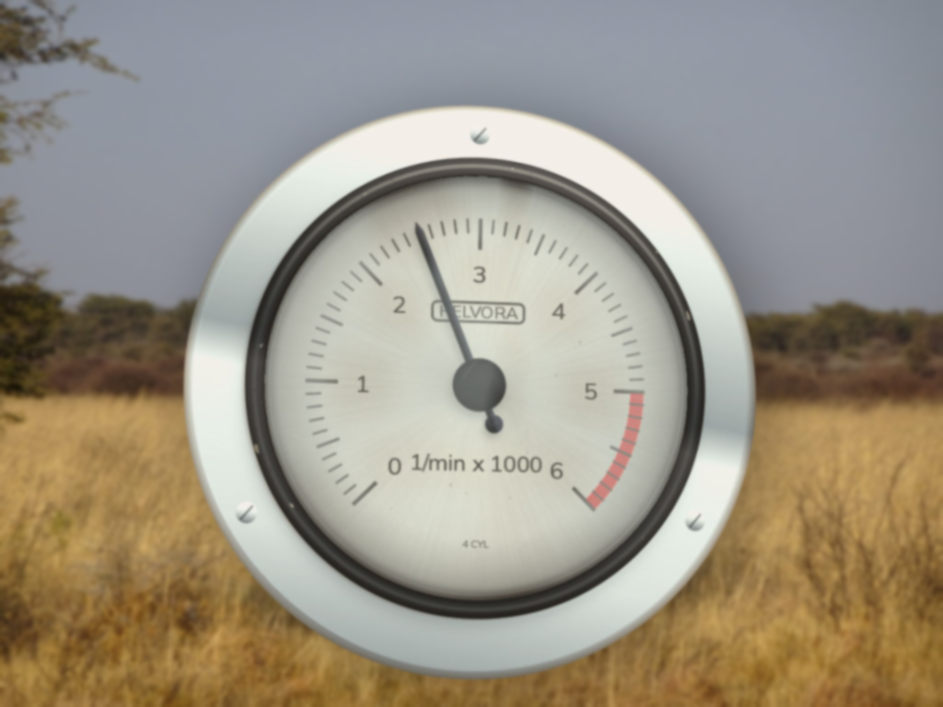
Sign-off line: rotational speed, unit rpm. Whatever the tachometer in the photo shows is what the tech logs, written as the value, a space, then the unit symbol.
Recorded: 2500 rpm
